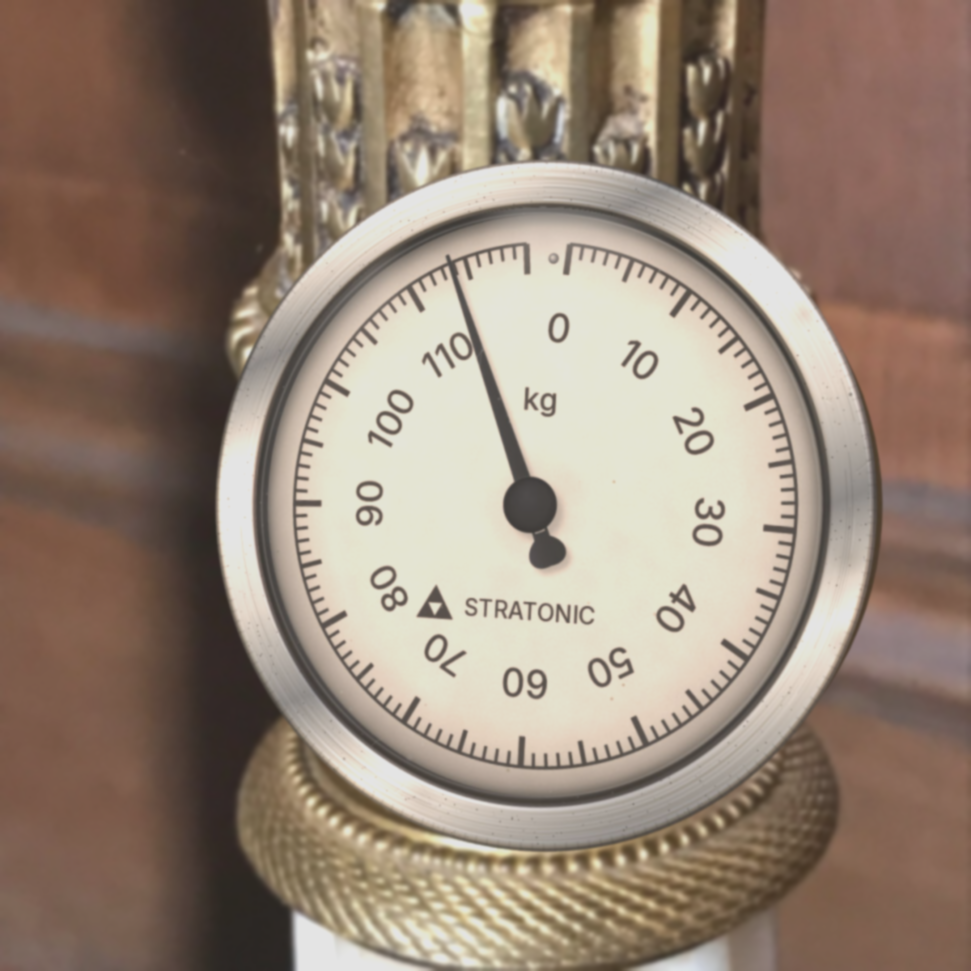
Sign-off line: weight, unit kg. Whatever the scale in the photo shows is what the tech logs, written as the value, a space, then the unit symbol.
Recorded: 114 kg
